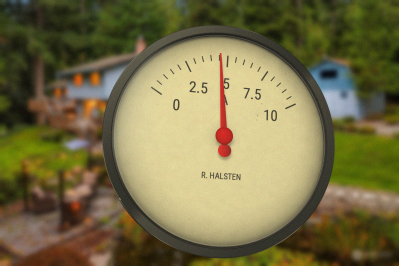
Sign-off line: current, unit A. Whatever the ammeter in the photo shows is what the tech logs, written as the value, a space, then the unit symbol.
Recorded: 4.5 A
